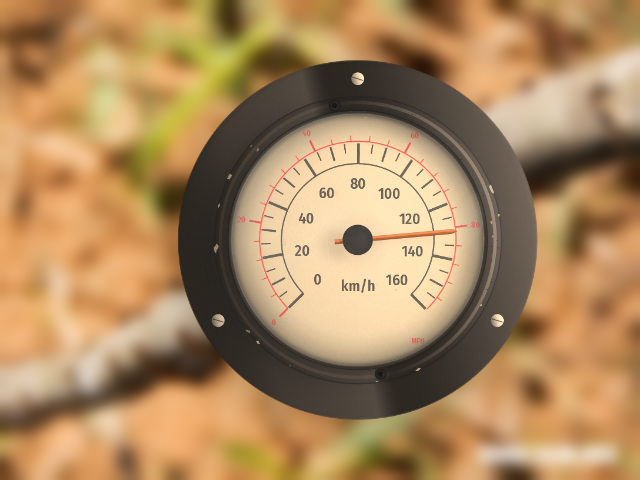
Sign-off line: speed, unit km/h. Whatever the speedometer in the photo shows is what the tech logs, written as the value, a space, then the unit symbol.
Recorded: 130 km/h
